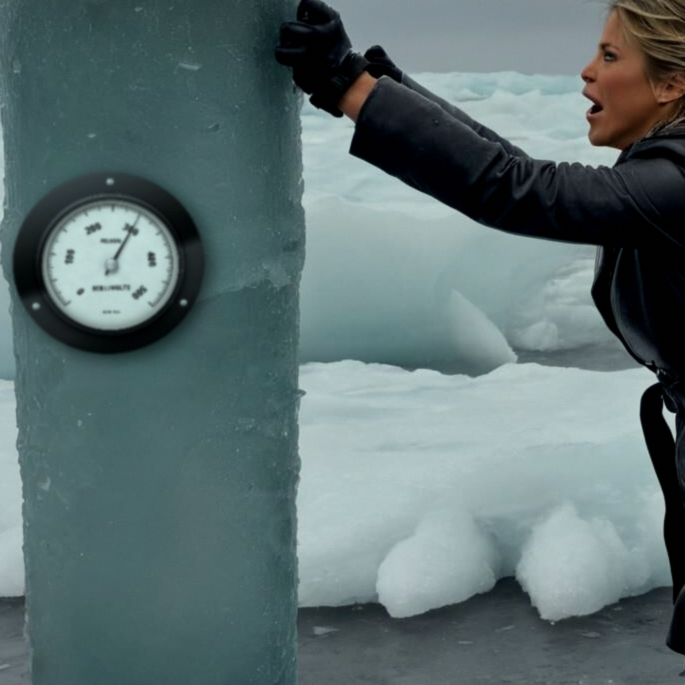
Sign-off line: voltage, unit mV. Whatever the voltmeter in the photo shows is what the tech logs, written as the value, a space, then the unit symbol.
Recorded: 300 mV
